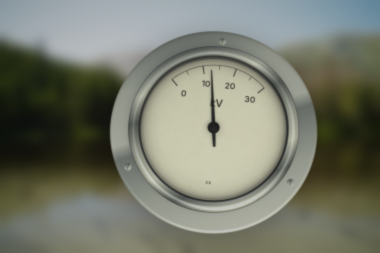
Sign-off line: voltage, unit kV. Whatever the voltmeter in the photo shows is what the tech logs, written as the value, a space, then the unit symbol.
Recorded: 12.5 kV
